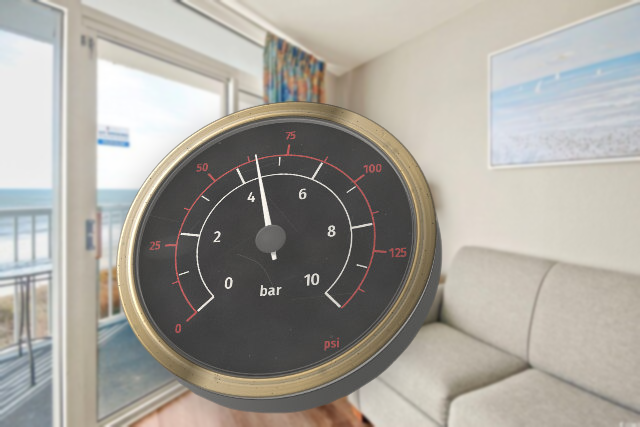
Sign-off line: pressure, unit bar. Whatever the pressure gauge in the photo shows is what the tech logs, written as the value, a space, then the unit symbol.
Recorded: 4.5 bar
